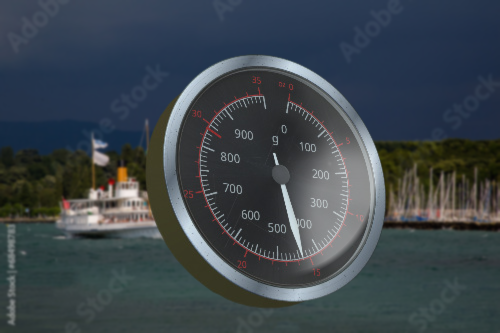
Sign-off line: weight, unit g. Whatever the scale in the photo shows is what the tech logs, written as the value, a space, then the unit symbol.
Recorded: 450 g
